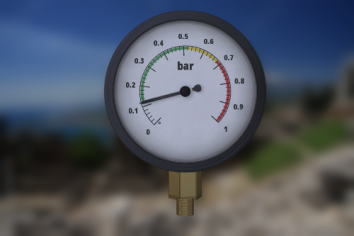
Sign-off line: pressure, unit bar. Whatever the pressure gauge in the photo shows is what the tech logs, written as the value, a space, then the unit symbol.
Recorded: 0.12 bar
